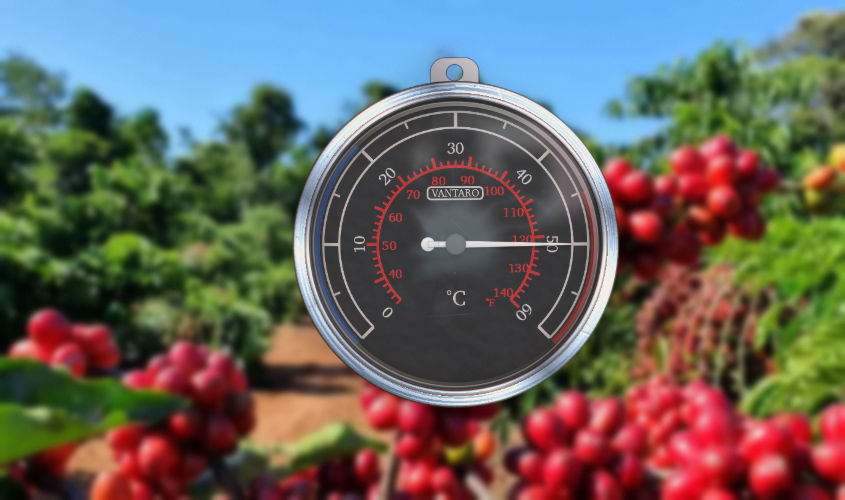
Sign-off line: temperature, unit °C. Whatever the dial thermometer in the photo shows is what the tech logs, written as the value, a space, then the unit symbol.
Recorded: 50 °C
